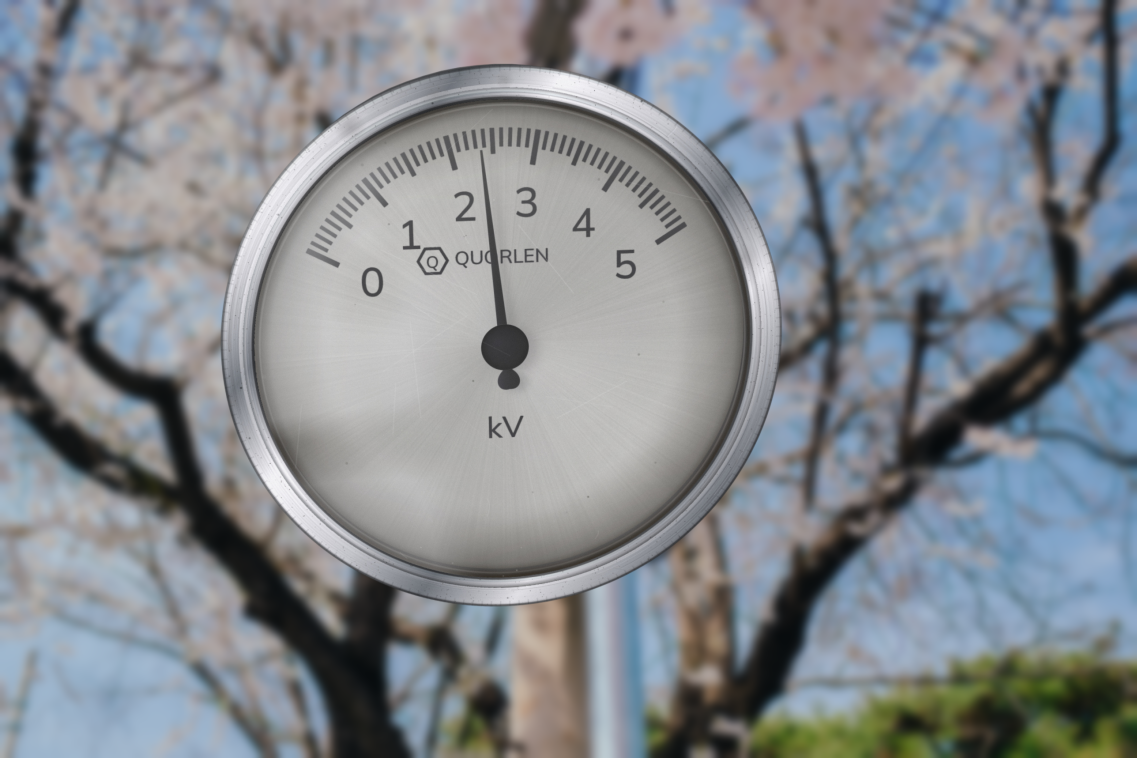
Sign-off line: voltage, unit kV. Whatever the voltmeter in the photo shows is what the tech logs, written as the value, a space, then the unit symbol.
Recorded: 2.35 kV
